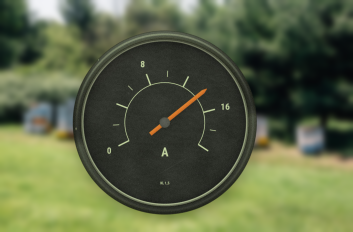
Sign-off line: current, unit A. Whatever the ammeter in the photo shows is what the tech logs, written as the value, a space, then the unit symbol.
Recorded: 14 A
